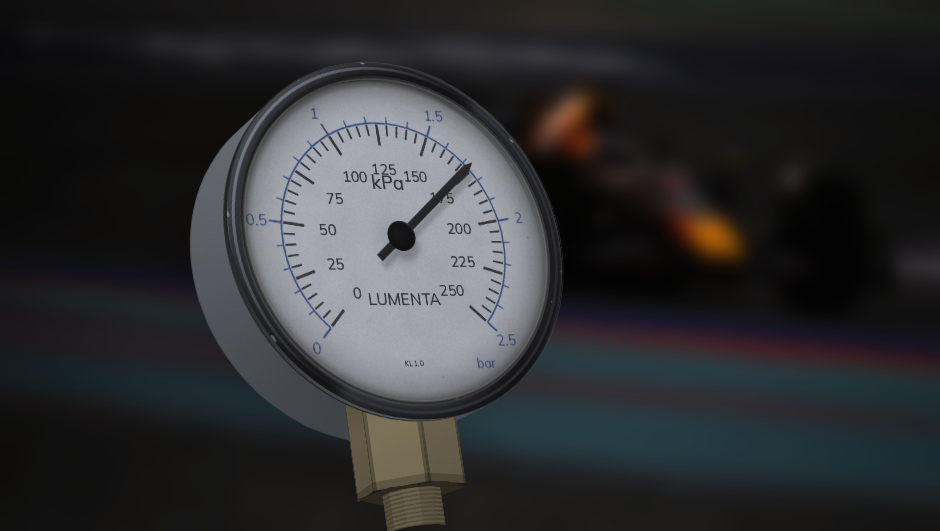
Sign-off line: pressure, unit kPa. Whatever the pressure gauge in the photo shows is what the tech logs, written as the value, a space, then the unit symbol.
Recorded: 172.5 kPa
